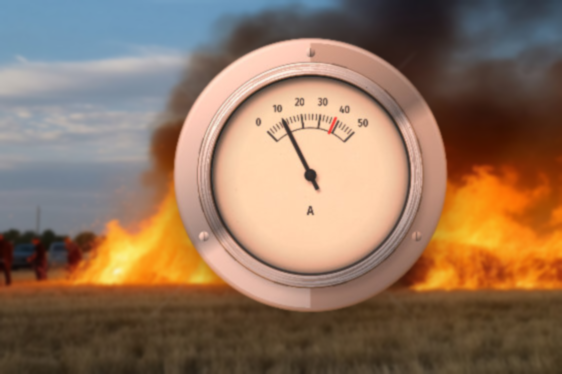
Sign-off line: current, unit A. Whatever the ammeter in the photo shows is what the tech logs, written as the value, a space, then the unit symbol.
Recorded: 10 A
